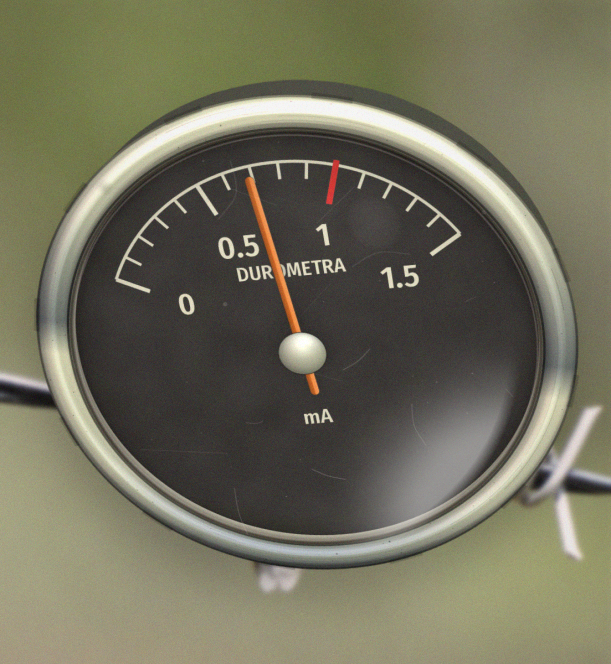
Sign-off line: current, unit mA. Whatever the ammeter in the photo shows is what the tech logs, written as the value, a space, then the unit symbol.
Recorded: 0.7 mA
